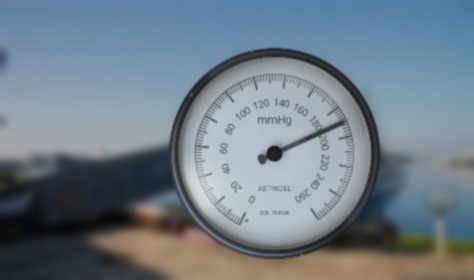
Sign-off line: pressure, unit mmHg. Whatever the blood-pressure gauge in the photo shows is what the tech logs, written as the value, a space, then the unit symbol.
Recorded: 190 mmHg
